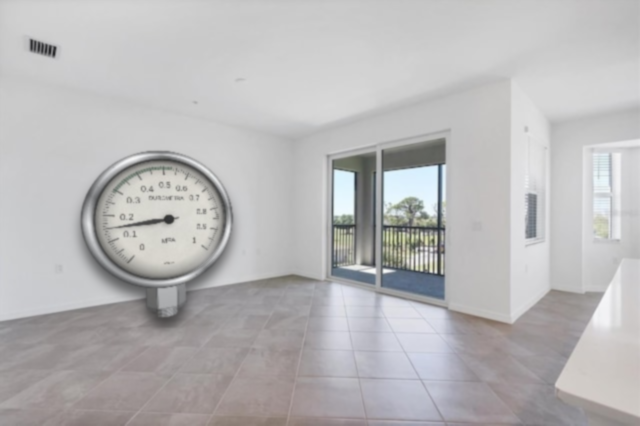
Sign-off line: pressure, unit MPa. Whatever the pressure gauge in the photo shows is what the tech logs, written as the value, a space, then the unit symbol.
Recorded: 0.15 MPa
